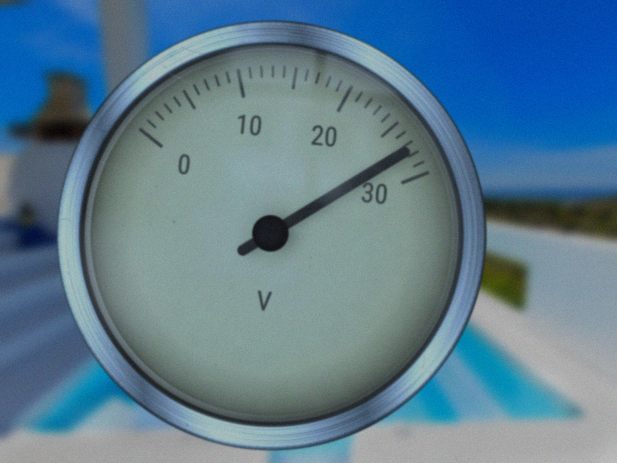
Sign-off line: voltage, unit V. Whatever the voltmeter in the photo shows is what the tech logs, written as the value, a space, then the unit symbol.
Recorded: 27.5 V
